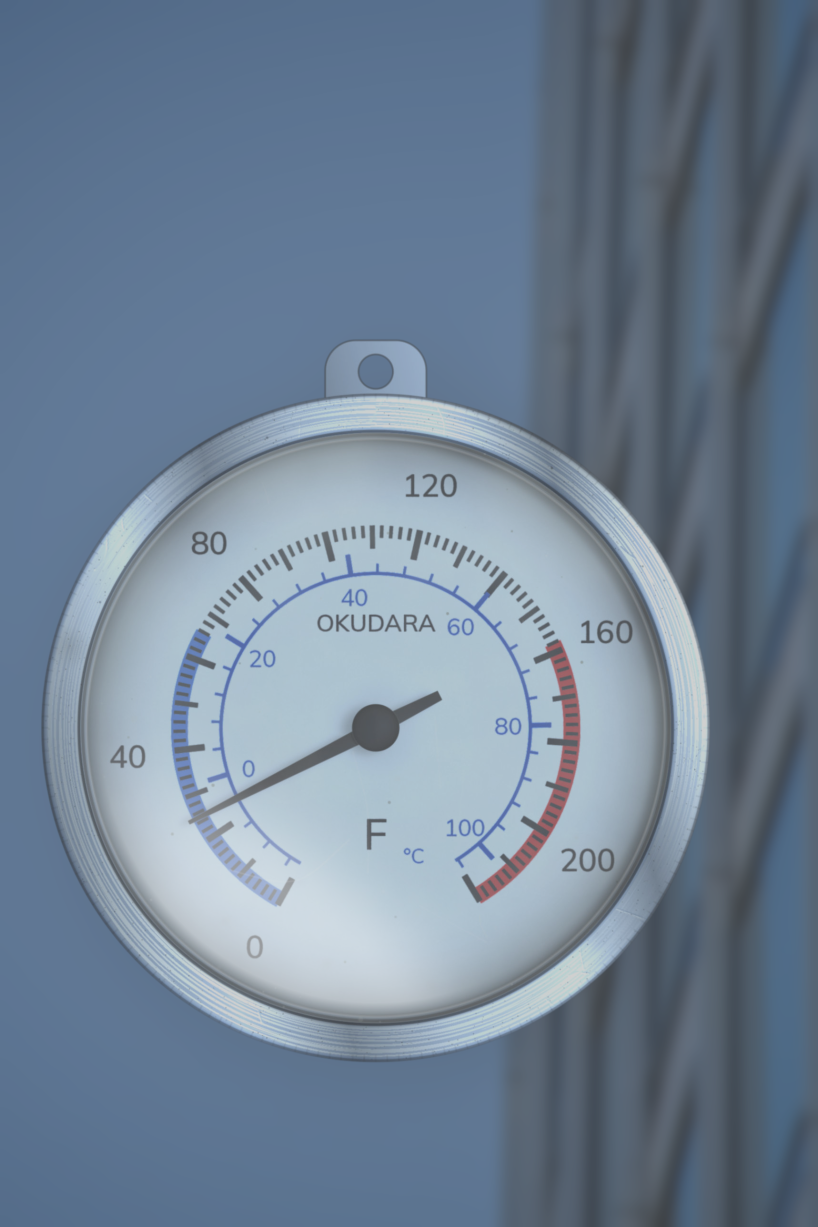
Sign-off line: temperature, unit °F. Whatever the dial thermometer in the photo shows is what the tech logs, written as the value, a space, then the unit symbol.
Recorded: 25 °F
